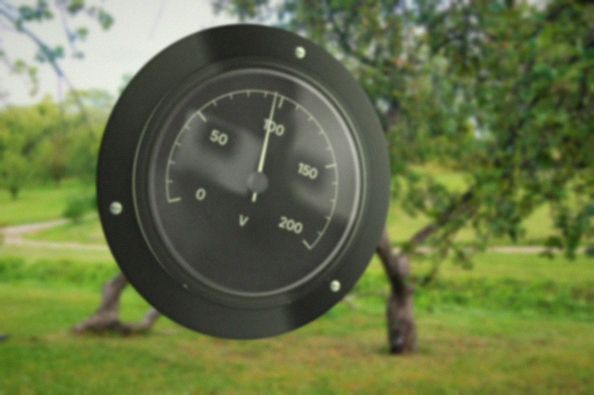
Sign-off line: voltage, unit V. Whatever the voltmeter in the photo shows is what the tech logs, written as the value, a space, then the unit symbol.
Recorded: 95 V
